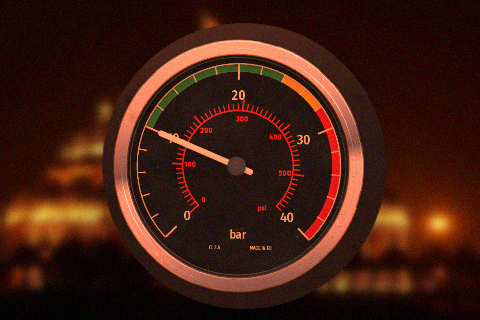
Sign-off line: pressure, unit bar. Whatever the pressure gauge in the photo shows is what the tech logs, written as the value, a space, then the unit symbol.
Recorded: 10 bar
